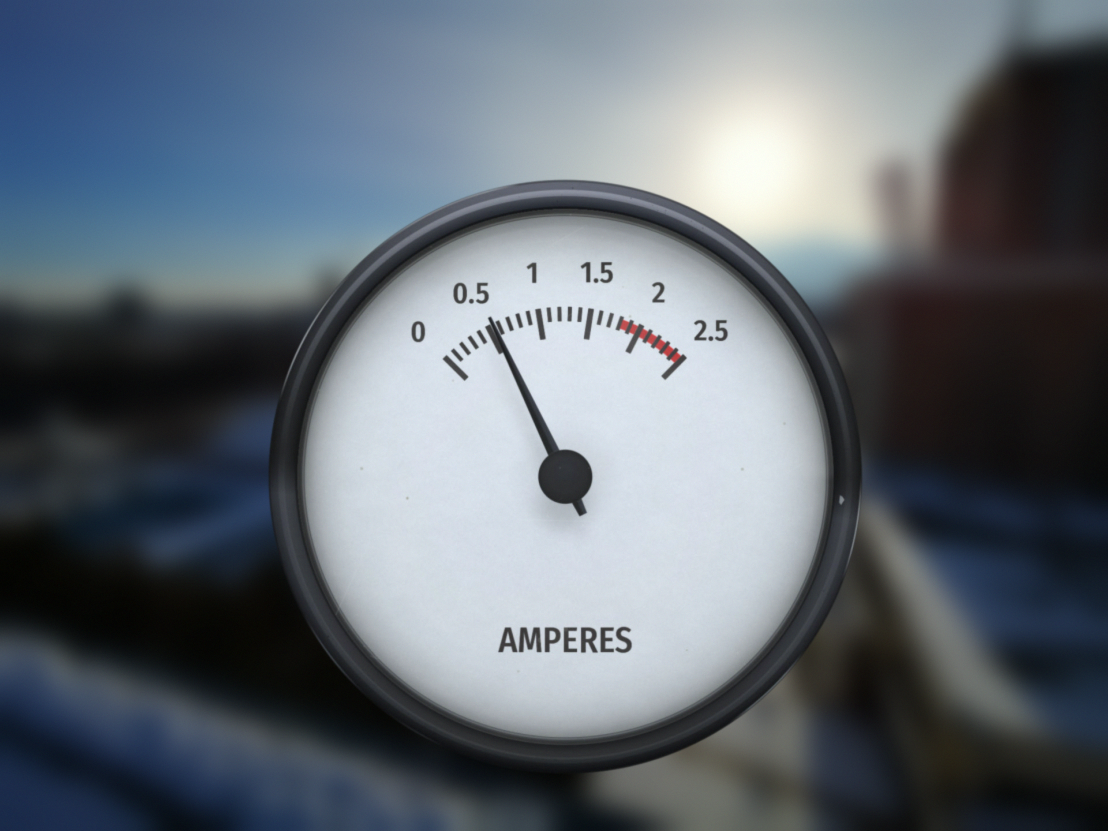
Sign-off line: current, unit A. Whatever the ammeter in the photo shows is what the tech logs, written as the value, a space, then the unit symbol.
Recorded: 0.55 A
